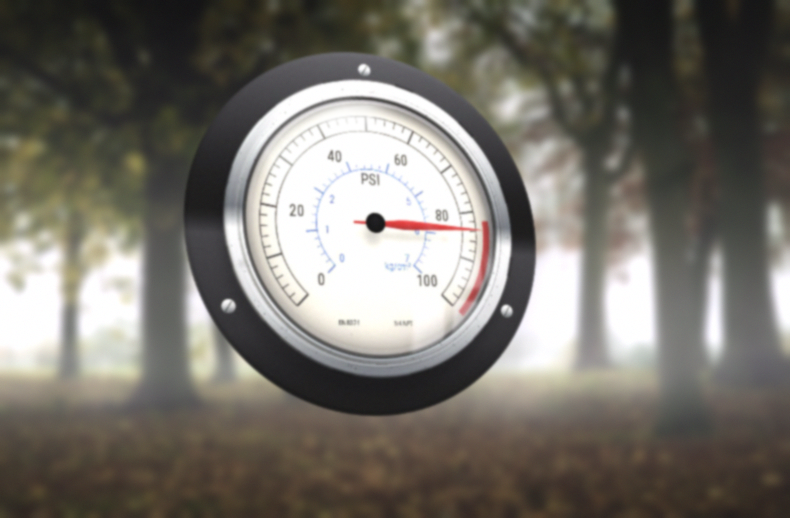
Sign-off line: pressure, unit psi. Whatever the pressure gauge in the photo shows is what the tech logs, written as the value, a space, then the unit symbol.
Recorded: 84 psi
